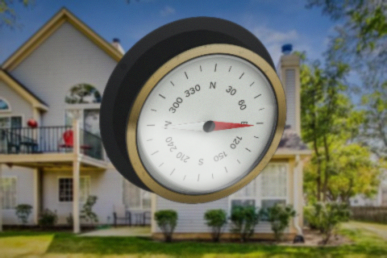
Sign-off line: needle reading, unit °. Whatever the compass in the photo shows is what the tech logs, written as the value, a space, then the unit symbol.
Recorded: 90 °
